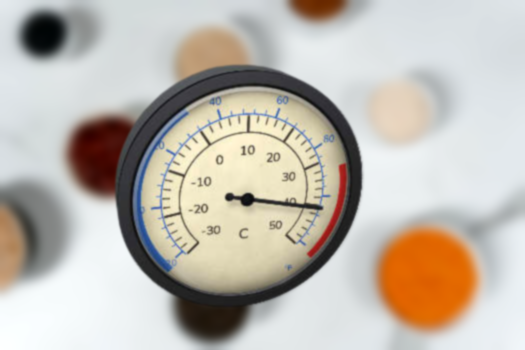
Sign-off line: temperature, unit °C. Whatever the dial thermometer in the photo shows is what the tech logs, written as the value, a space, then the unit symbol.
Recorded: 40 °C
